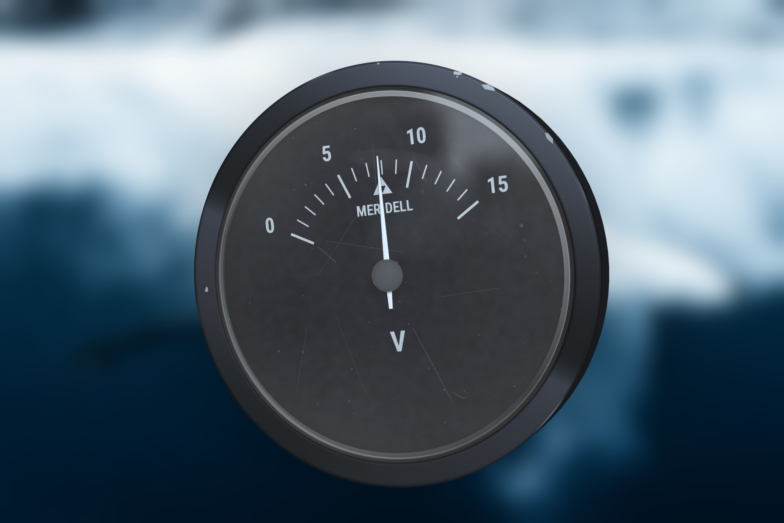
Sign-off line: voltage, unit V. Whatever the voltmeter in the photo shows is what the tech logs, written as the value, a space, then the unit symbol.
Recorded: 8 V
